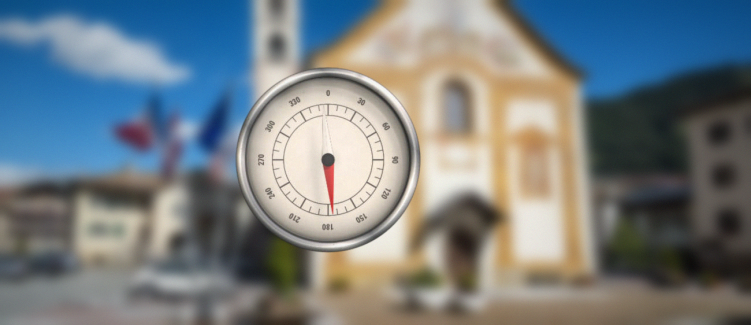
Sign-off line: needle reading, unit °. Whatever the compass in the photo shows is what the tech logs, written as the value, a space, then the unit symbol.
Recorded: 175 °
